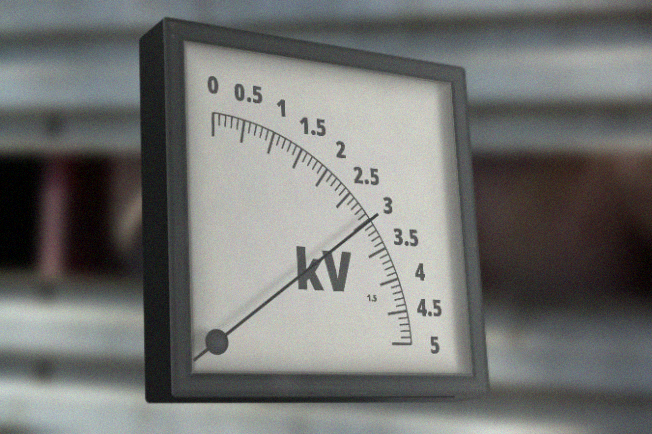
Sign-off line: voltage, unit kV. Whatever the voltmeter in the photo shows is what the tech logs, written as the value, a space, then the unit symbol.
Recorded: 3 kV
